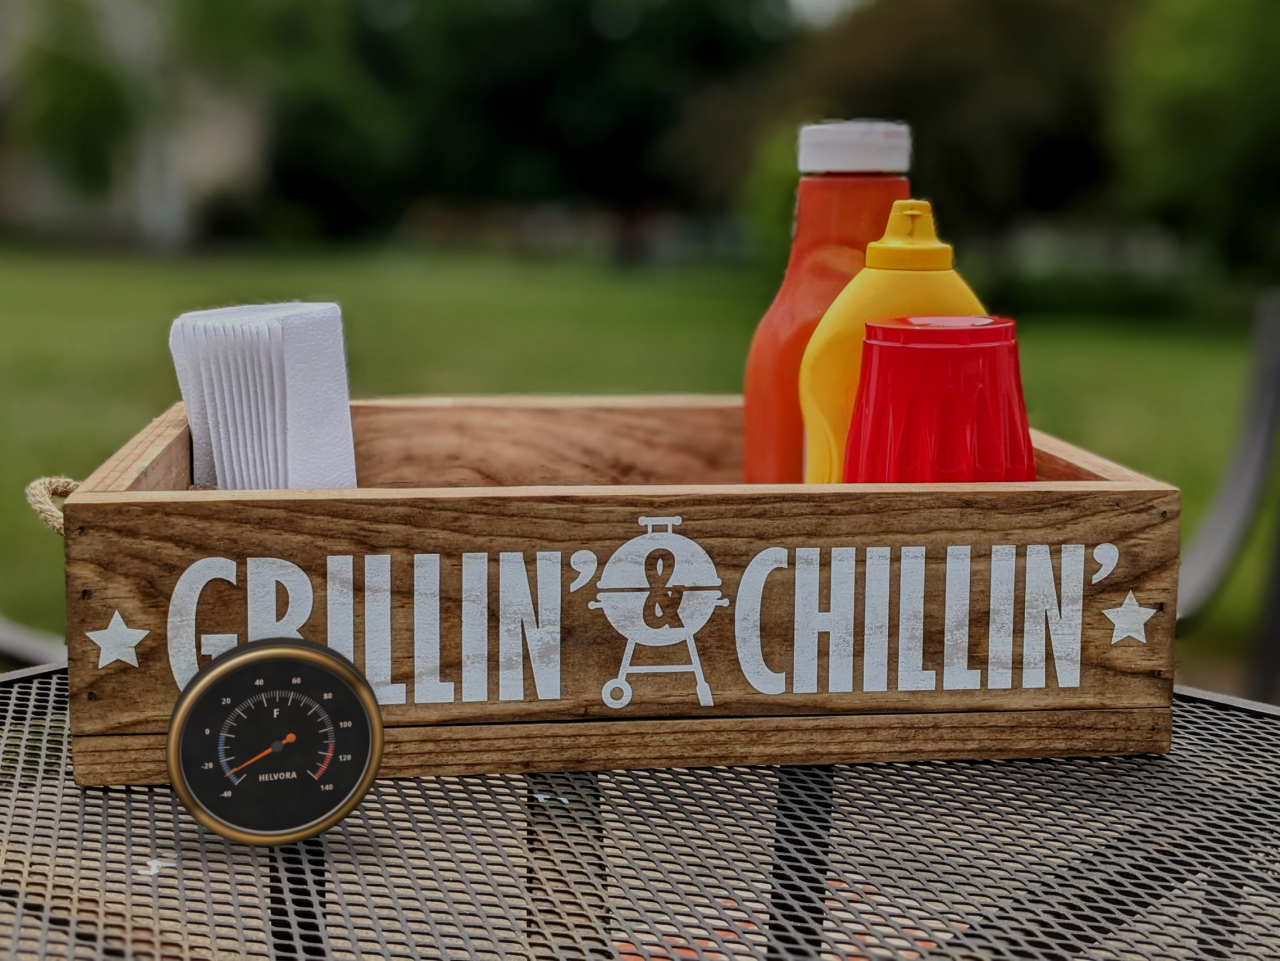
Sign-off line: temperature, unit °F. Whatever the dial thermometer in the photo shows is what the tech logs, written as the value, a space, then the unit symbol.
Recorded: -30 °F
